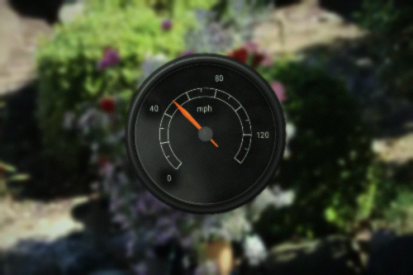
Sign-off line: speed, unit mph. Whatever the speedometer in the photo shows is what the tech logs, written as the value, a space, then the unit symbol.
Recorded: 50 mph
